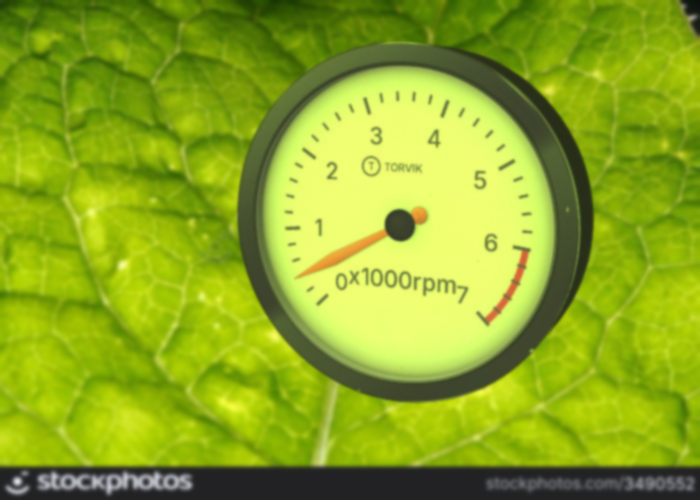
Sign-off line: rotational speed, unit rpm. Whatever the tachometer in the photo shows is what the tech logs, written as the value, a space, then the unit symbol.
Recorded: 400 rpm
